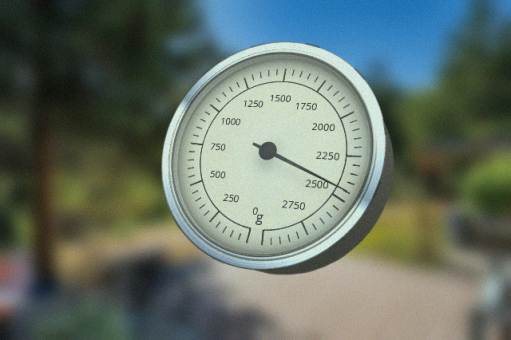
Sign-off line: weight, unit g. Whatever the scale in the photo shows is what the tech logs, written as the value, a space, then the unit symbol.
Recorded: 2450 g
